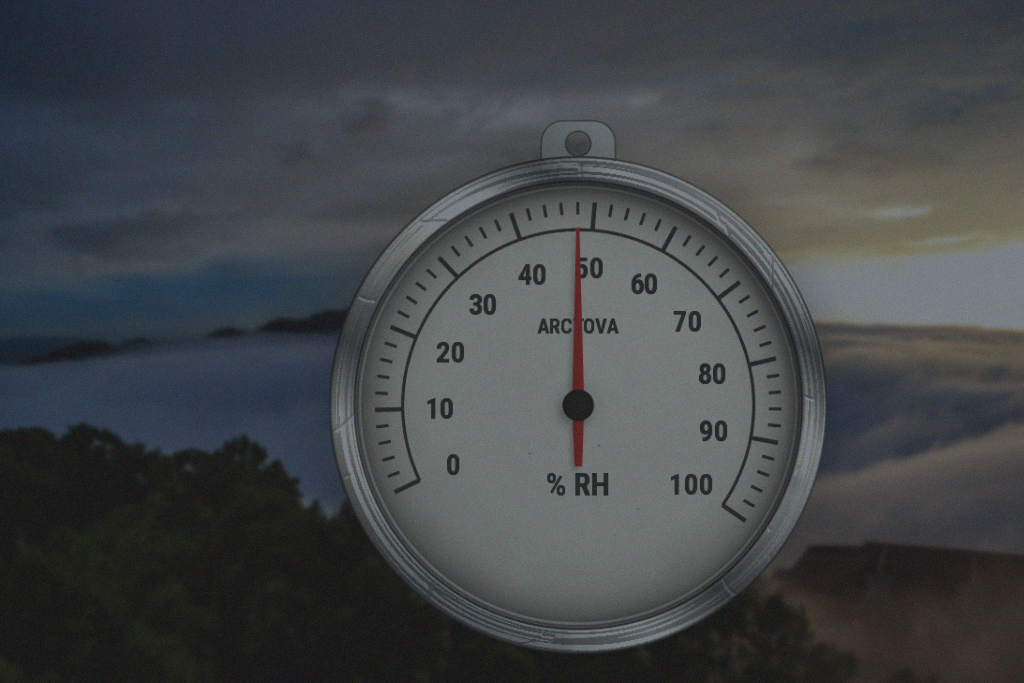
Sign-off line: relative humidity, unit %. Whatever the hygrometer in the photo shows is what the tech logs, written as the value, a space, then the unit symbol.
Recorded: 48 %
